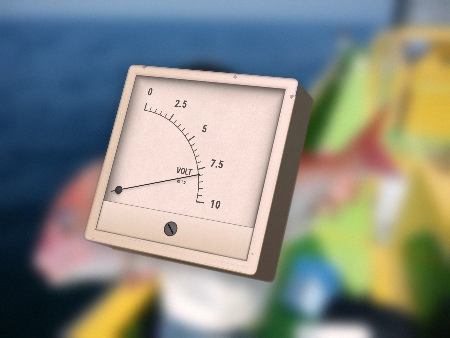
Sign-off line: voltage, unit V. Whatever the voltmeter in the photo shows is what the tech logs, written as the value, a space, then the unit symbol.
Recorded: 8 V
